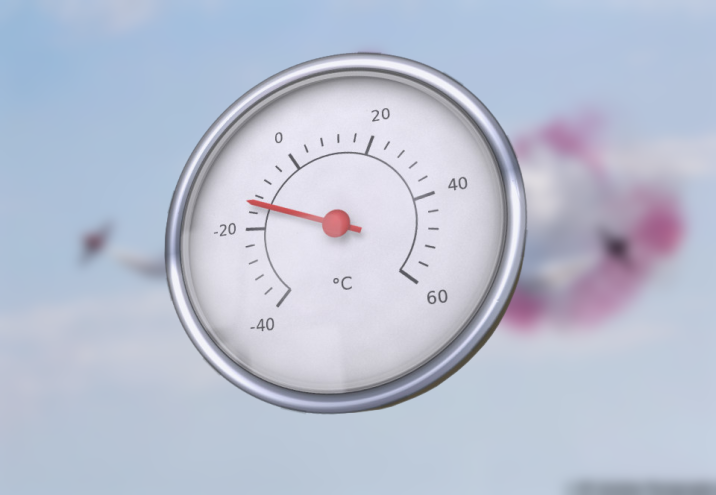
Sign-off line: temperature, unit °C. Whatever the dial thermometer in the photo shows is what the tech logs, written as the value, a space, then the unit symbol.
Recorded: -14 °C
